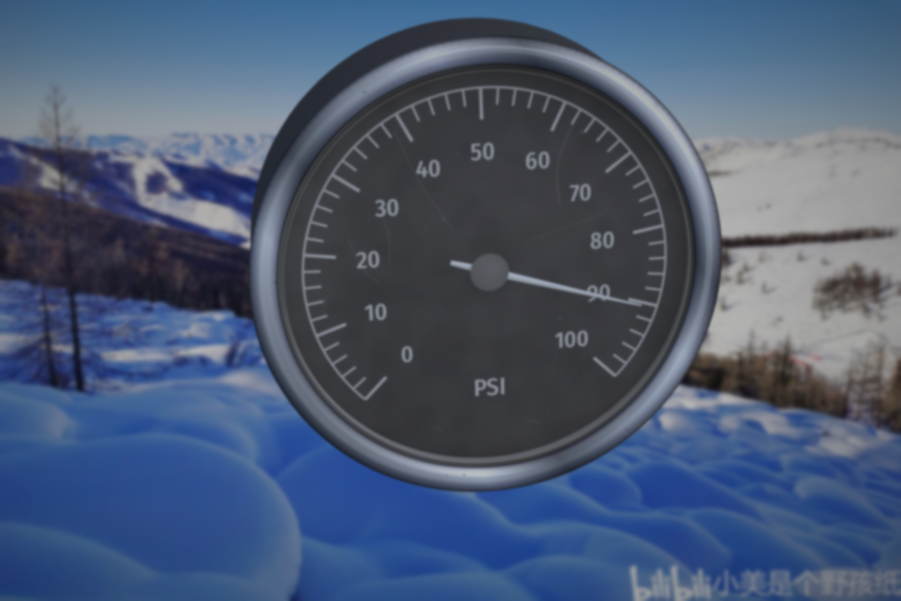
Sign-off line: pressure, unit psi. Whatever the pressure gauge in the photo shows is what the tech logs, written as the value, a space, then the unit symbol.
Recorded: 90 psi
